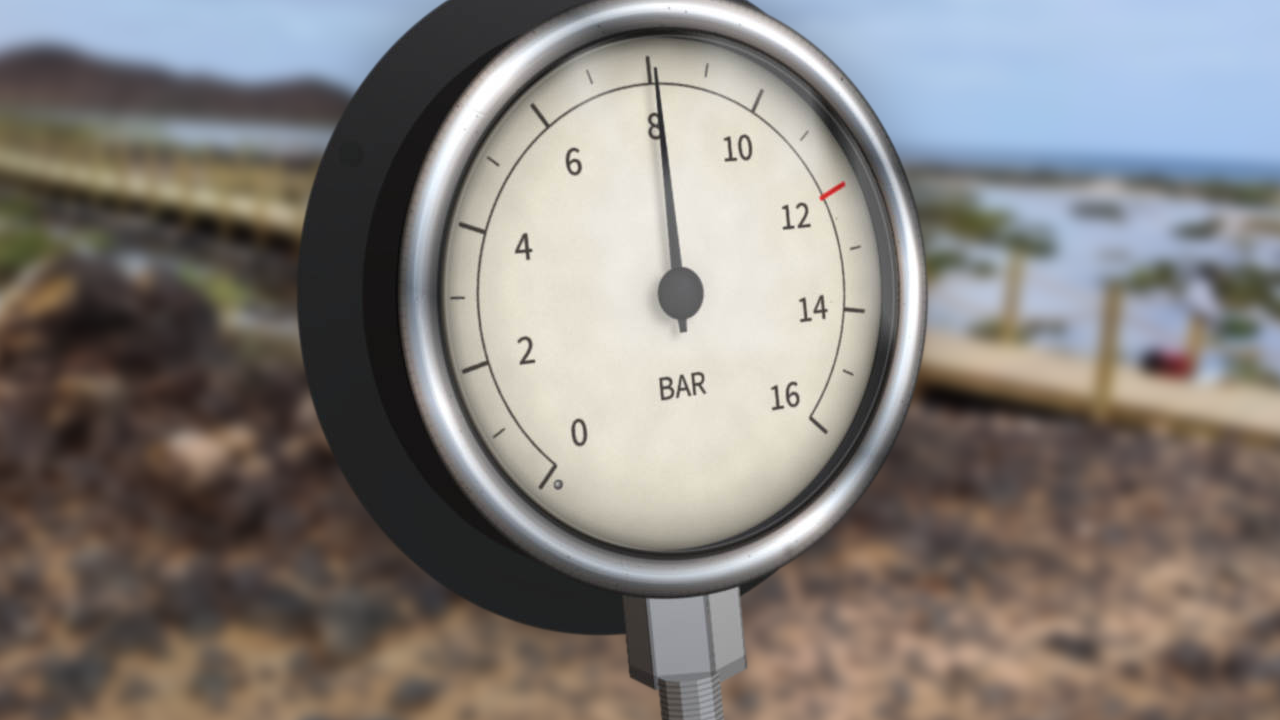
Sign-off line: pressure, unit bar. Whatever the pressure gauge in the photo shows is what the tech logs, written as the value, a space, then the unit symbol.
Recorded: 8 bar
